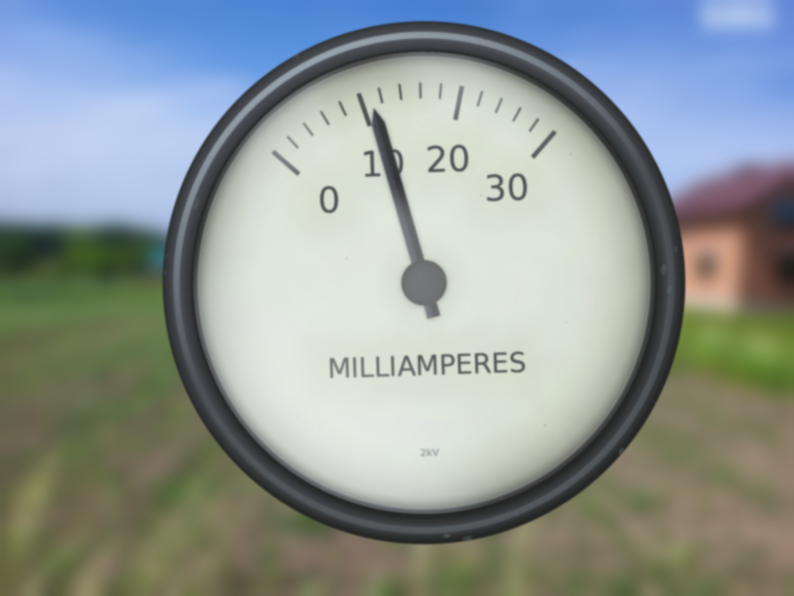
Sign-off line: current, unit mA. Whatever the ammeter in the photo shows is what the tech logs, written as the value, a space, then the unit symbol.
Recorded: 11 mA
